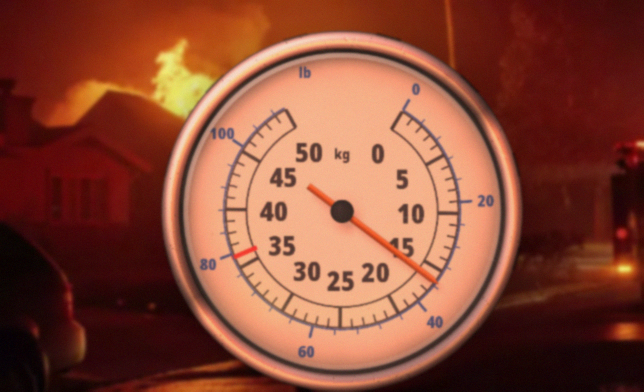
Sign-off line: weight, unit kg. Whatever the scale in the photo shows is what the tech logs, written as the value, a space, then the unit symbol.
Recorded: 16 kg
